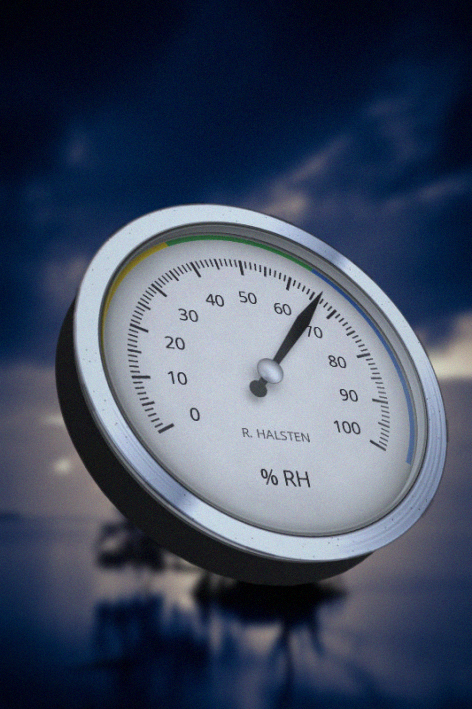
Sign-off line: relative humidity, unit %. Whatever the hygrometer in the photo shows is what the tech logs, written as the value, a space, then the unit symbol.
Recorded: 66 %
